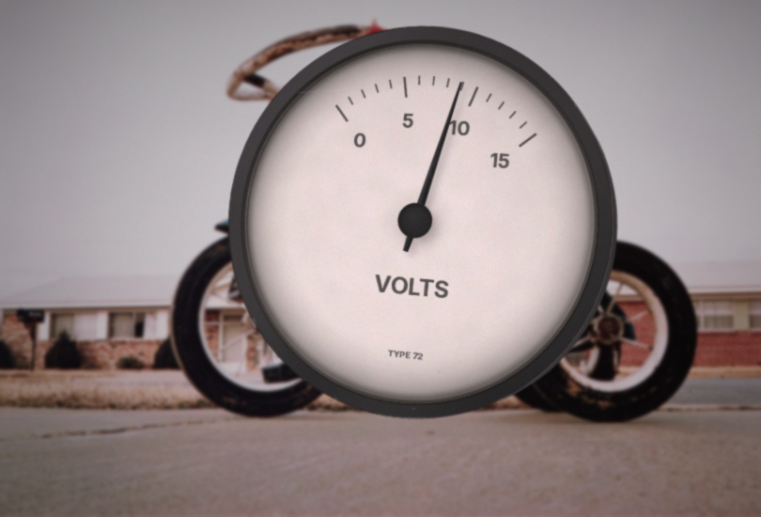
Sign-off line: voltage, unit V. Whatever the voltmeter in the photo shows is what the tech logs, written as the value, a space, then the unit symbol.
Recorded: 9 V
